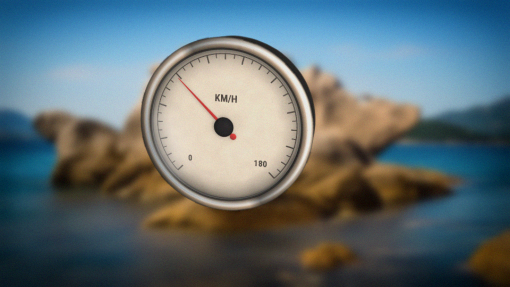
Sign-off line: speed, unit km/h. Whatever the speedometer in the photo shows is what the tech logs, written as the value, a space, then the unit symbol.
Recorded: 60 km/h
